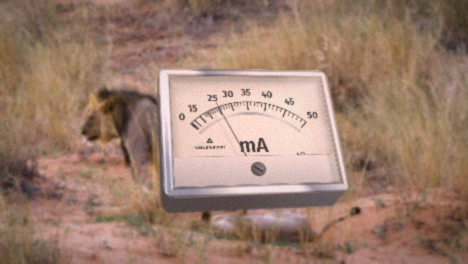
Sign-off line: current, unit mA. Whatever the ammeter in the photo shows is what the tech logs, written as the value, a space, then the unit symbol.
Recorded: 25 mA
